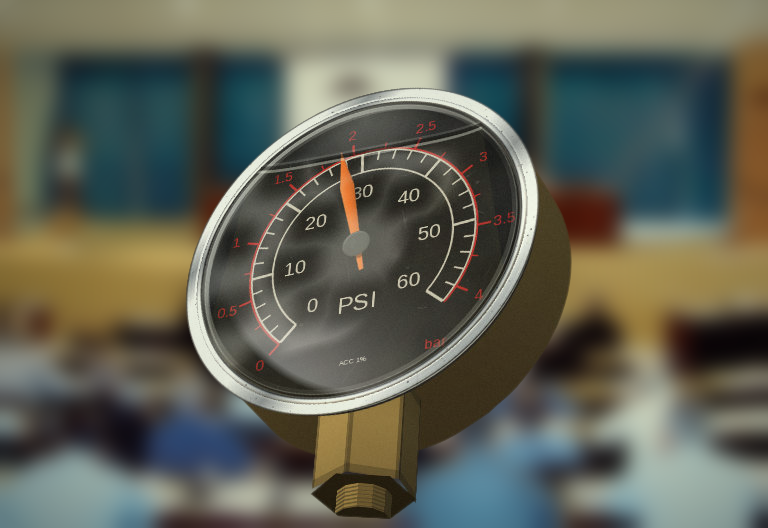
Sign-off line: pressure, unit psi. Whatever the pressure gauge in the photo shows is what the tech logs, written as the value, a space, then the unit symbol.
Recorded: 28 psi
